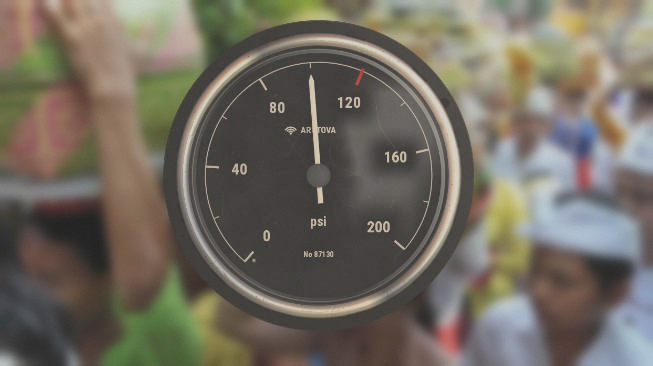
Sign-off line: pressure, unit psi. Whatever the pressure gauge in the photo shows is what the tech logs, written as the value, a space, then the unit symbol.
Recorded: 100 psi
